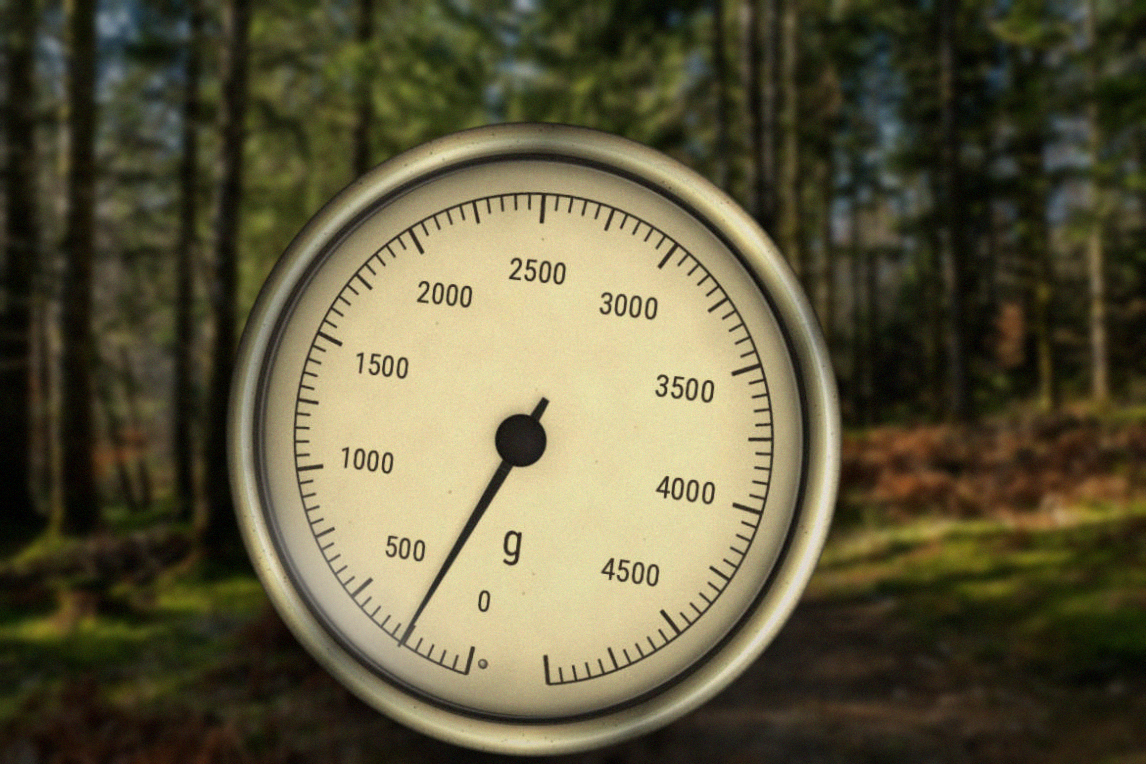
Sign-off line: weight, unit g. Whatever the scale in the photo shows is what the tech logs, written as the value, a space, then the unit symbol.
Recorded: 250 g
